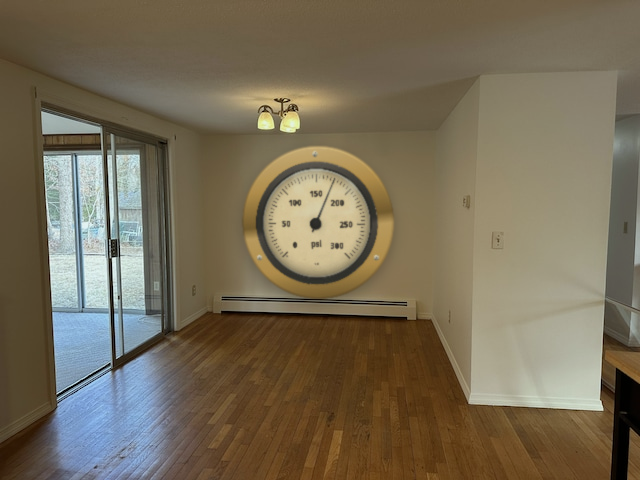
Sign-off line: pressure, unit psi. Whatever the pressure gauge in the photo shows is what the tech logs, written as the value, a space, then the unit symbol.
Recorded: 175 psi
